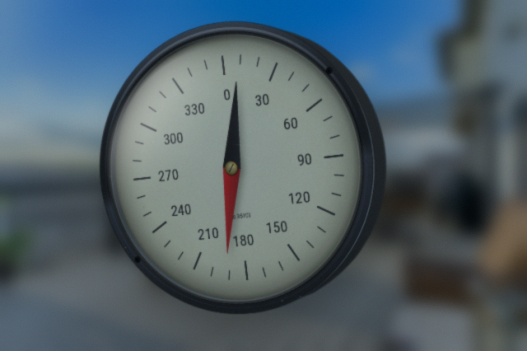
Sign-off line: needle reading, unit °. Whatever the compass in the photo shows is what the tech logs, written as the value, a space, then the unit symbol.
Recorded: 190 °
